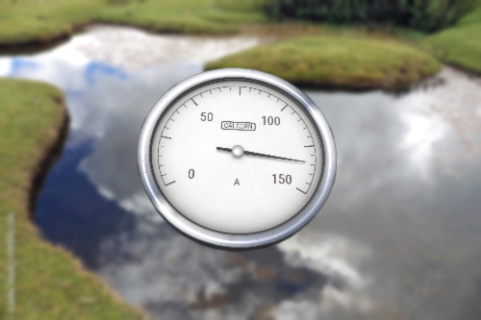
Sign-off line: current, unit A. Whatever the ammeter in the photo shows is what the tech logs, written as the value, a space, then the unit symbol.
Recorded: 135 A
